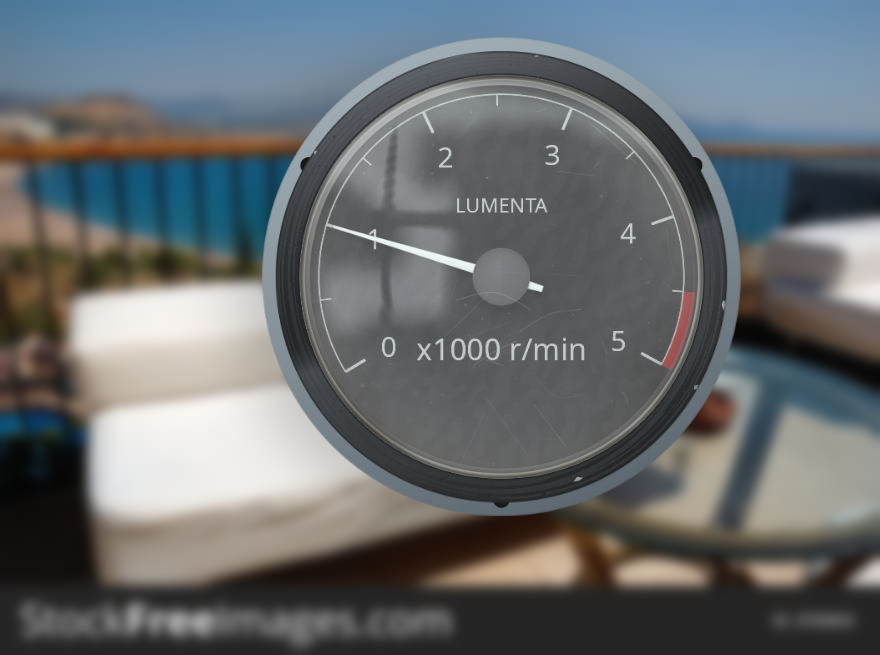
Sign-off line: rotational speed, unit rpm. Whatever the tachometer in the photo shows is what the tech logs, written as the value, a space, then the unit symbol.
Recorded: 1000 rpm
